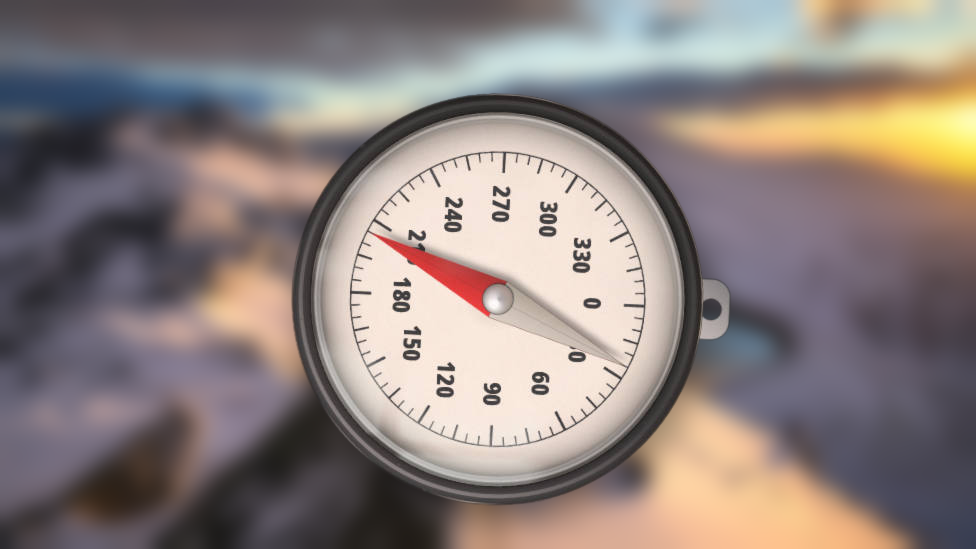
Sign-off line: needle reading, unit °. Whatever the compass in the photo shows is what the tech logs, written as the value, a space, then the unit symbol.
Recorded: 205 °
